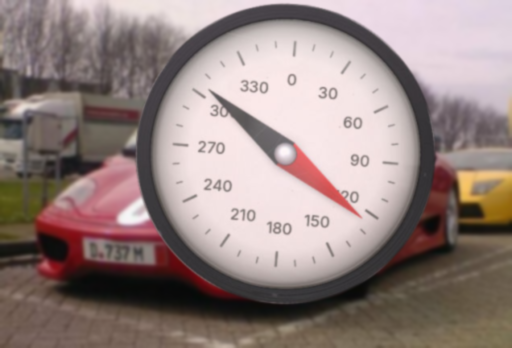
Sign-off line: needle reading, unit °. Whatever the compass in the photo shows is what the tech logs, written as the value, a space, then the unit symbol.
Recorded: 125 °
